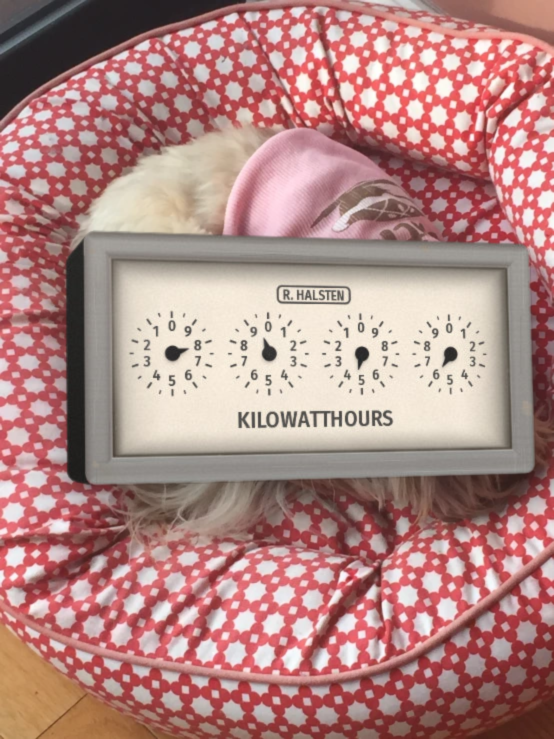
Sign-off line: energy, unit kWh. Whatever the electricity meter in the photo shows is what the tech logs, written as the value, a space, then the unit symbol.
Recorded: 7946 kWh
